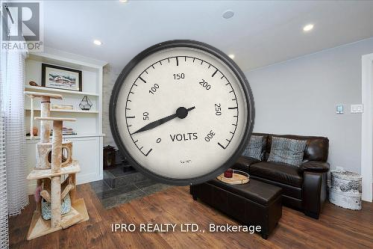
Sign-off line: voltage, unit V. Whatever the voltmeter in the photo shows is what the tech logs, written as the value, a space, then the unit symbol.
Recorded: 30 V
